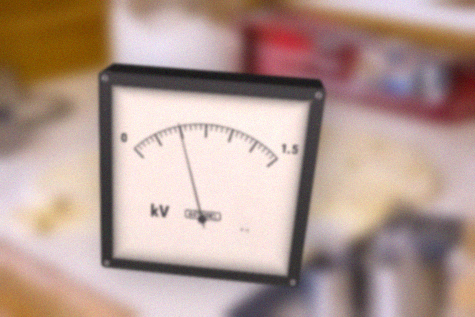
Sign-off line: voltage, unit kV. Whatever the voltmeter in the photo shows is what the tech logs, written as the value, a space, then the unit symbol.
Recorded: 0.5 kV
